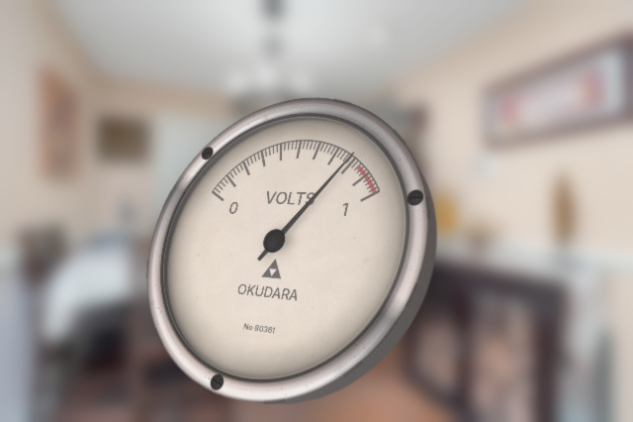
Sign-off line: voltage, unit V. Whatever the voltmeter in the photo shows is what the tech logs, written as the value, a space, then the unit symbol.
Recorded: 0.8 V
